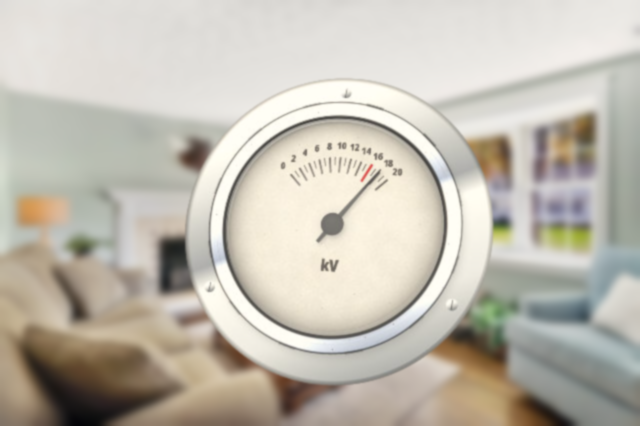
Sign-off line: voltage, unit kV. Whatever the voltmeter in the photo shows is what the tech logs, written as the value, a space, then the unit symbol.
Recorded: 18 kV
